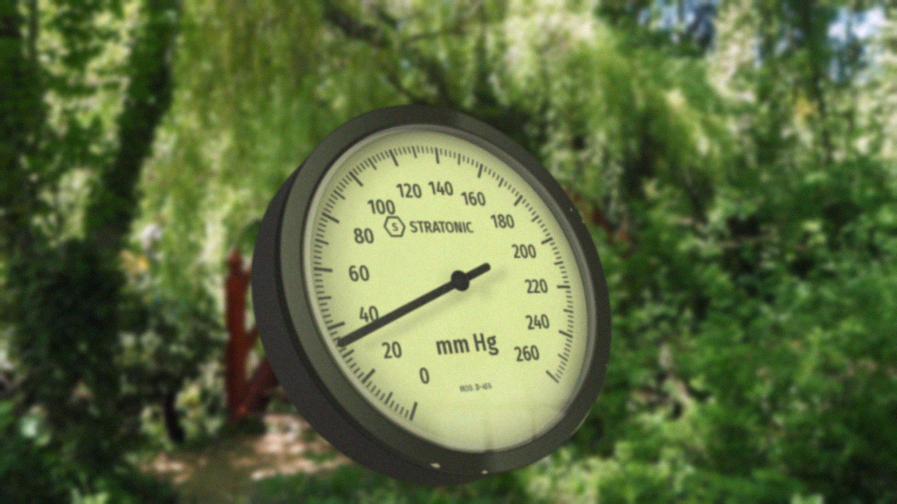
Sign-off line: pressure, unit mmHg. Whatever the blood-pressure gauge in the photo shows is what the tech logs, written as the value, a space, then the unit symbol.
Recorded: 34 mmHg
